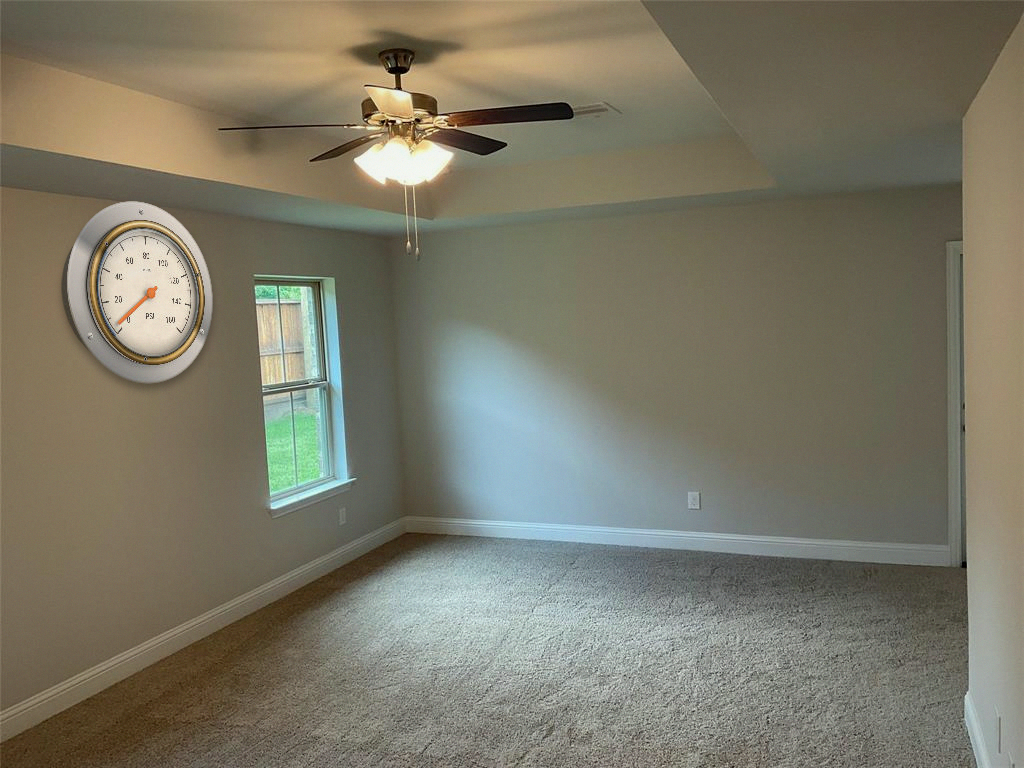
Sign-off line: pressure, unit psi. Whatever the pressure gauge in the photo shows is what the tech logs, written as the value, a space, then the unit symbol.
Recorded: 5 psi
